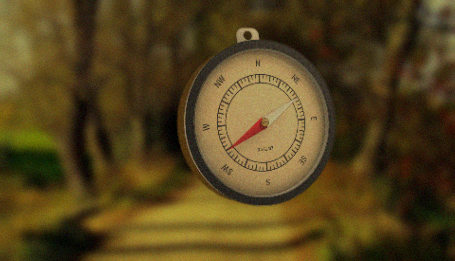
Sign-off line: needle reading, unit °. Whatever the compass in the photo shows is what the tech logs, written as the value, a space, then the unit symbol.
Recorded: 240 °
